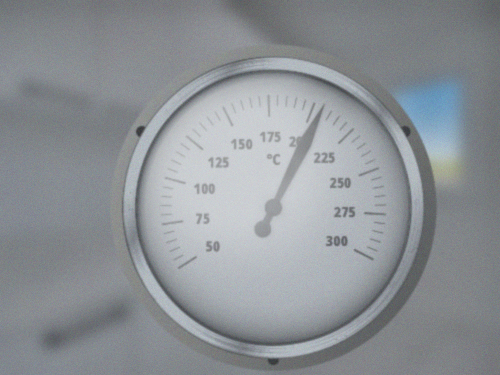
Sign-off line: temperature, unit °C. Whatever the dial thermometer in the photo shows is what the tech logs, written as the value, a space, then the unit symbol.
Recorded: 205 °C
